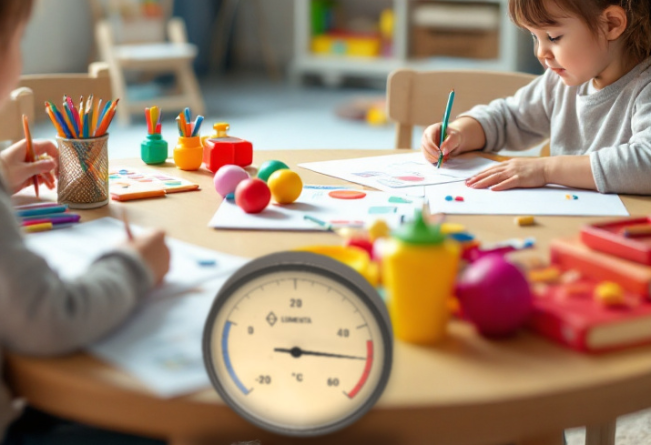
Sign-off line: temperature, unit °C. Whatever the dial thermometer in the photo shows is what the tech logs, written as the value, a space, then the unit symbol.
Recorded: 48 °C
